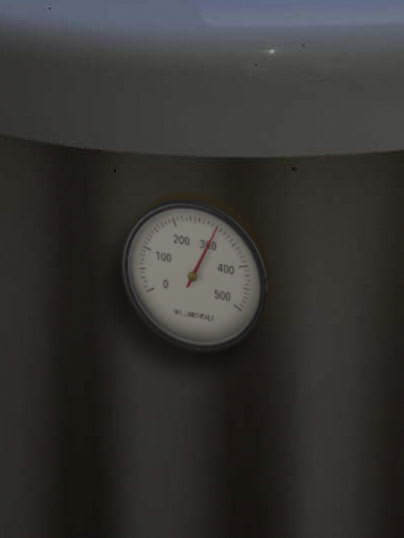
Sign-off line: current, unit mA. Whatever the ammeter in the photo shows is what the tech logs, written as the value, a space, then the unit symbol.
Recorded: 300 mA
